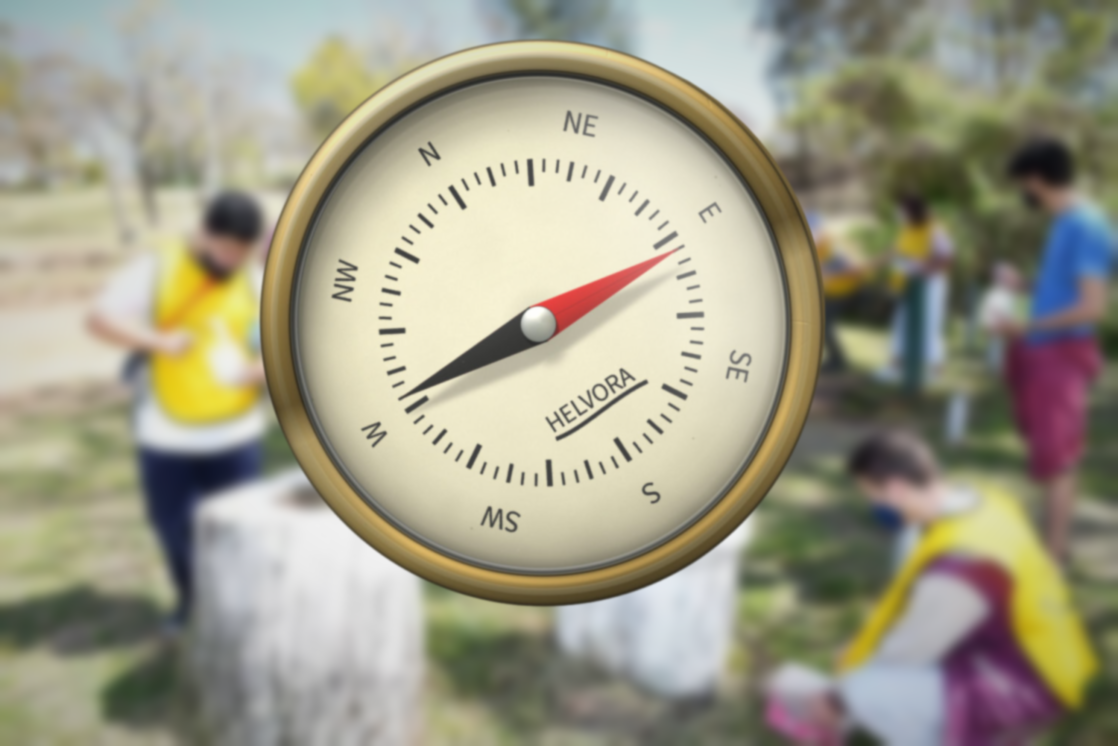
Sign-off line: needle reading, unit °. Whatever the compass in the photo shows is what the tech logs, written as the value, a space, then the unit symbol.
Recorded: 95 °
